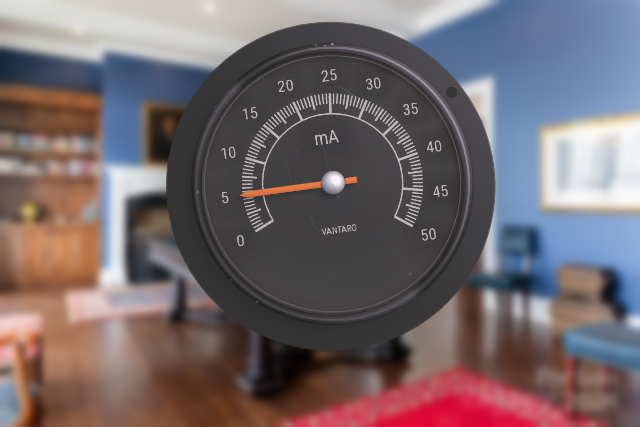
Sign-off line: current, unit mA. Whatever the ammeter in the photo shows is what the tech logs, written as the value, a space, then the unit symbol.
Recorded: 5 mA
